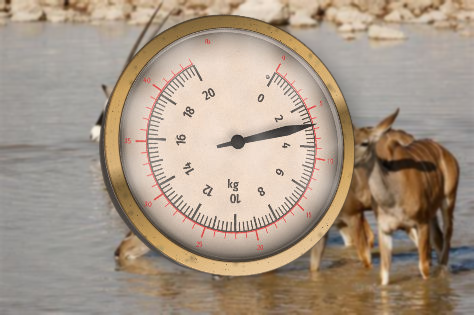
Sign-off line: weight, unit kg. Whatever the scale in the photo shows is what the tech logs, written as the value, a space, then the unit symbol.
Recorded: 3 kg
